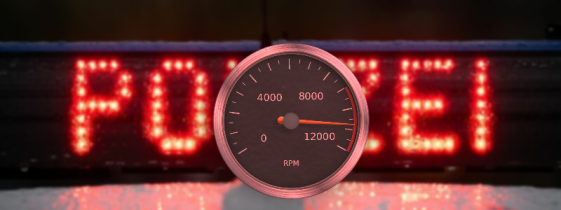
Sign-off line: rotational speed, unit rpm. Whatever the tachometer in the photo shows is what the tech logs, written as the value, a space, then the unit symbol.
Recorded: 10750 rpm
